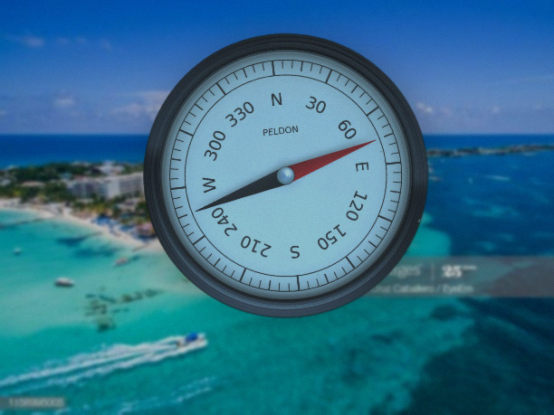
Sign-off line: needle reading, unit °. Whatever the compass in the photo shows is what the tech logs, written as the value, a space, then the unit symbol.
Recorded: 75 °
